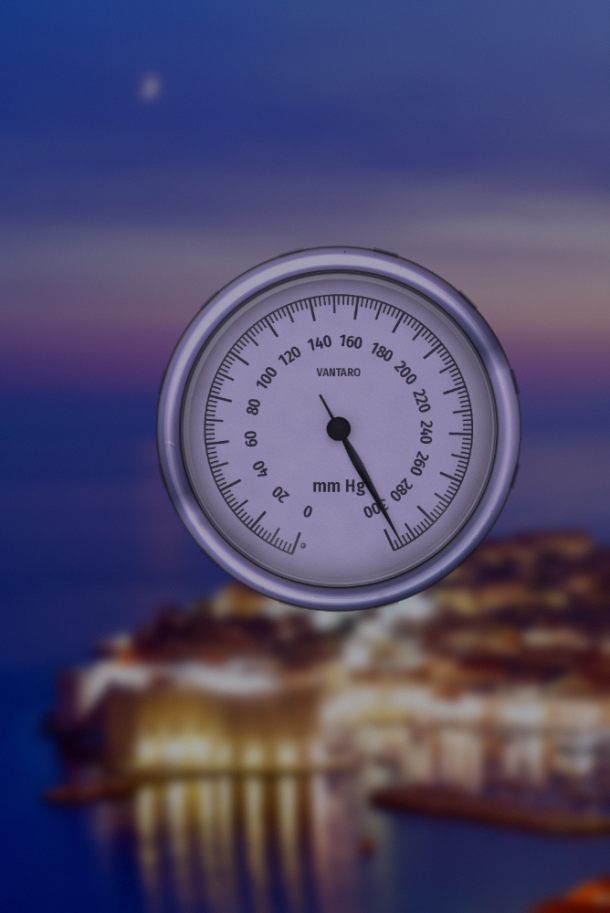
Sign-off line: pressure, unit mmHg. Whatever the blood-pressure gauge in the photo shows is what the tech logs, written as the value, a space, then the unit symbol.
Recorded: 296 mmHg
